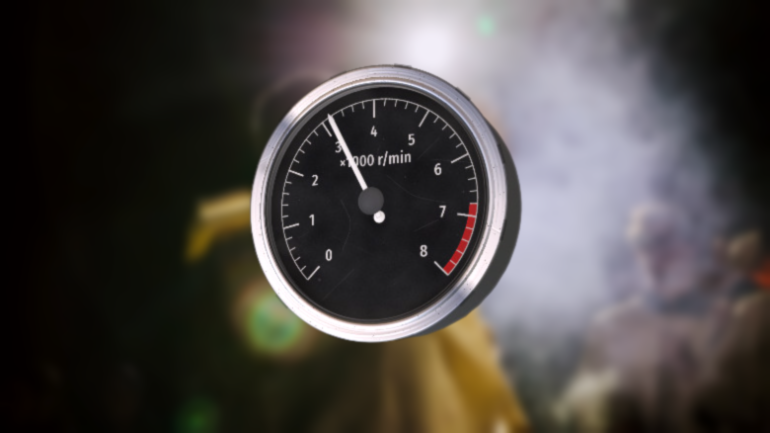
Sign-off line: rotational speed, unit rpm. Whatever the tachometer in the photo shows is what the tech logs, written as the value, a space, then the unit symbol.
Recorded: 3200 rpm
